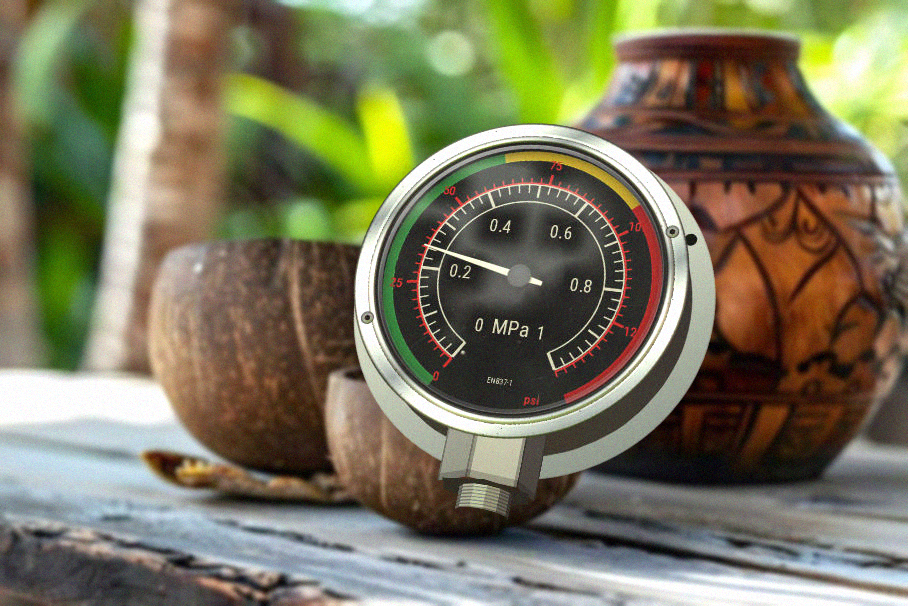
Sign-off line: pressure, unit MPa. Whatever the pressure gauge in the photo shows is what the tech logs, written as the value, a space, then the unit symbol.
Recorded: 0.24 MPa
